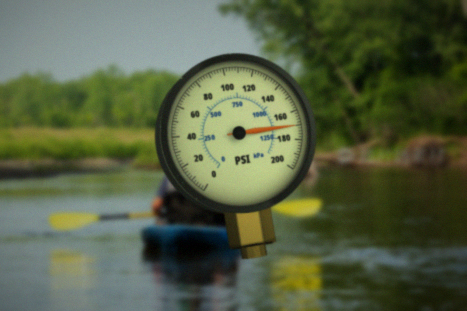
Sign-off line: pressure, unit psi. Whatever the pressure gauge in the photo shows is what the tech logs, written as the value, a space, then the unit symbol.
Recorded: 170 psi
